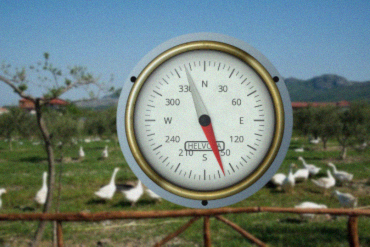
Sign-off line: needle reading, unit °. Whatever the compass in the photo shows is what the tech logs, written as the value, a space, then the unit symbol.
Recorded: 160 °
